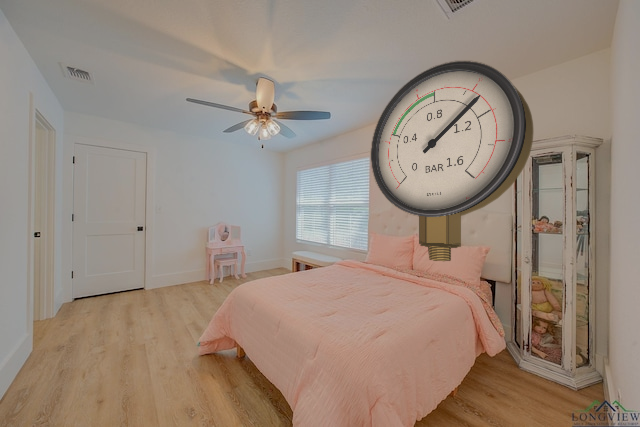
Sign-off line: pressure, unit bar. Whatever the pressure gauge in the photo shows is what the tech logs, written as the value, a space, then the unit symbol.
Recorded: 1.1 bar
